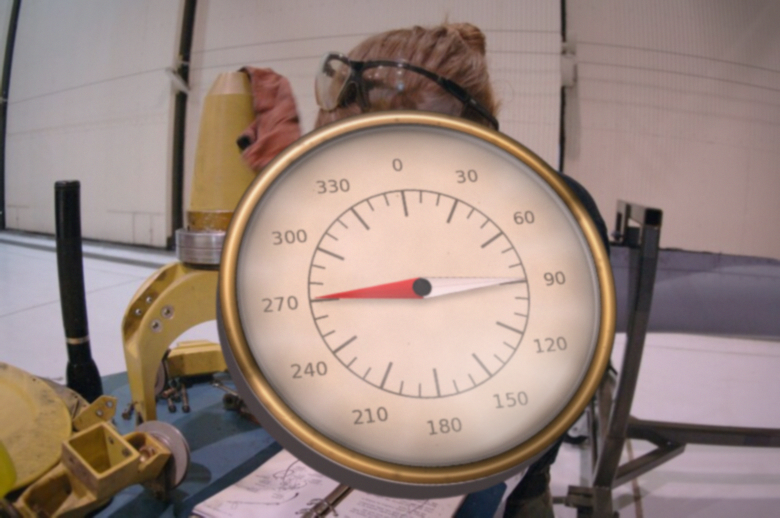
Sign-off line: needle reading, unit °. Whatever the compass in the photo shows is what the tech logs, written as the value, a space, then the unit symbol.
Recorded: 270 °
